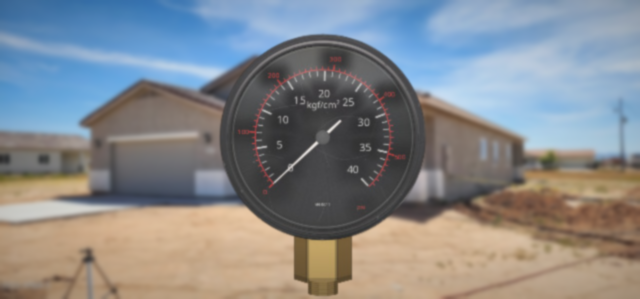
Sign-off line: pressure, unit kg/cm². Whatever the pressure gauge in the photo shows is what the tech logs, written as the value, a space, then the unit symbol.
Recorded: 0 kg/cm²
